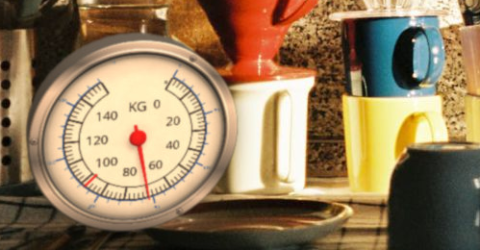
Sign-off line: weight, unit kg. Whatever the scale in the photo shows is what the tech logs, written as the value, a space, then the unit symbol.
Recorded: 70 kg
